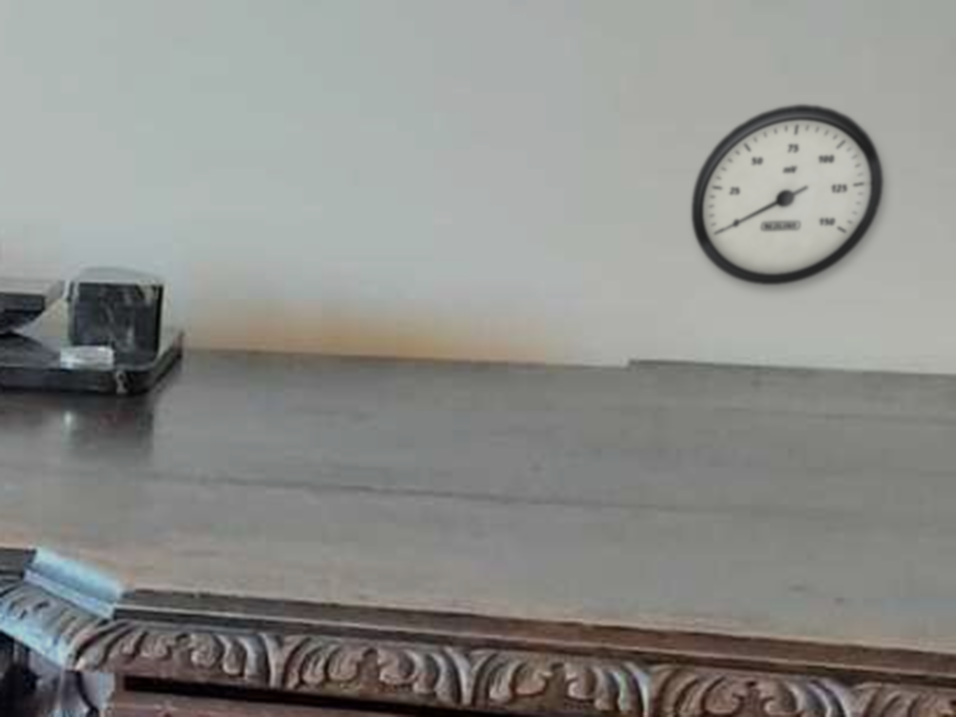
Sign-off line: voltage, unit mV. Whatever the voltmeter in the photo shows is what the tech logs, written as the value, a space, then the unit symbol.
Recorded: 0 mV
